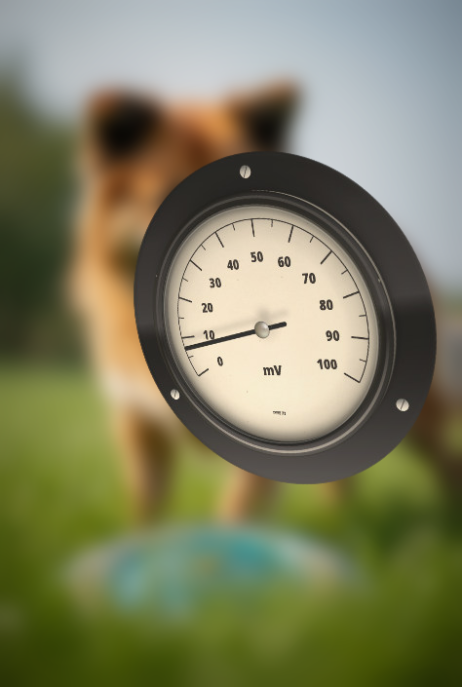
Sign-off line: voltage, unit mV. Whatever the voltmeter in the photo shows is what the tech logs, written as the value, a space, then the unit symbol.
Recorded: 7.5 mV
